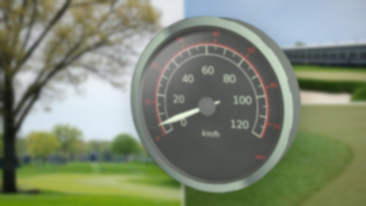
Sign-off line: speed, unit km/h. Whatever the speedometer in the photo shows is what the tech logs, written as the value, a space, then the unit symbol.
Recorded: 5 km/h
